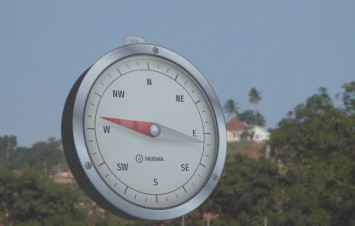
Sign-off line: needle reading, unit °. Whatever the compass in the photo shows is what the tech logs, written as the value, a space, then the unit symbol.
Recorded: 280 °
